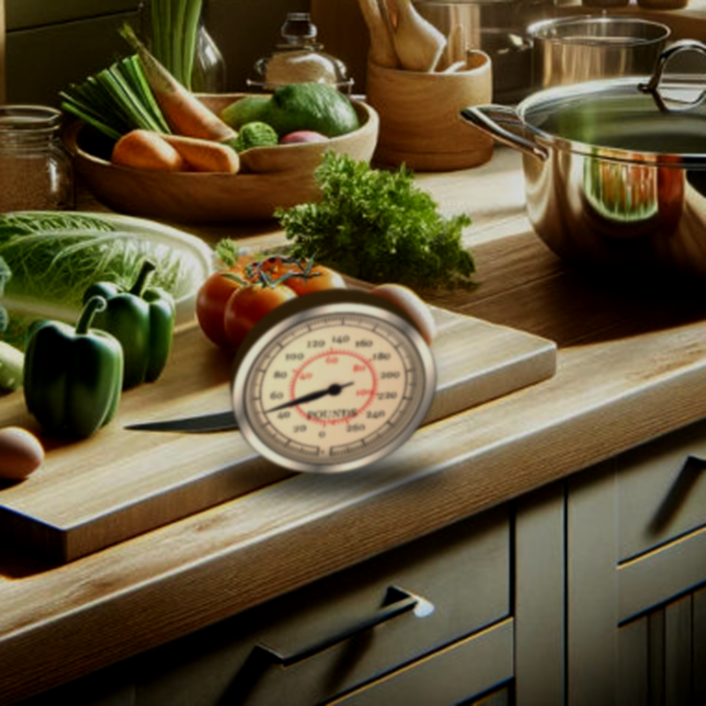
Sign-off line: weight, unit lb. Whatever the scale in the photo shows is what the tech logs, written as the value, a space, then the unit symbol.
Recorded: 50 lb
